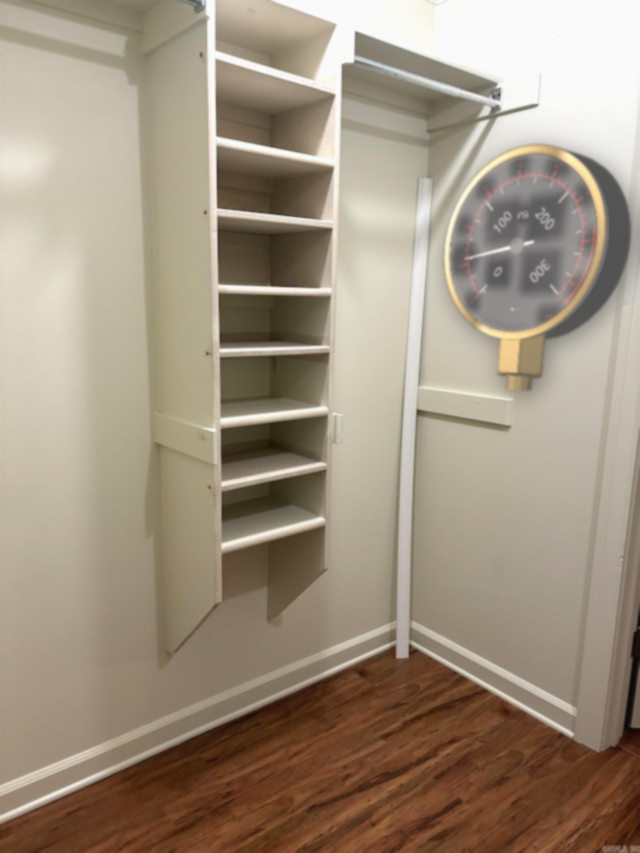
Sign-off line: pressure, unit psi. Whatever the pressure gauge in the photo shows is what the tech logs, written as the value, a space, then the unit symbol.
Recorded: 40 psi
